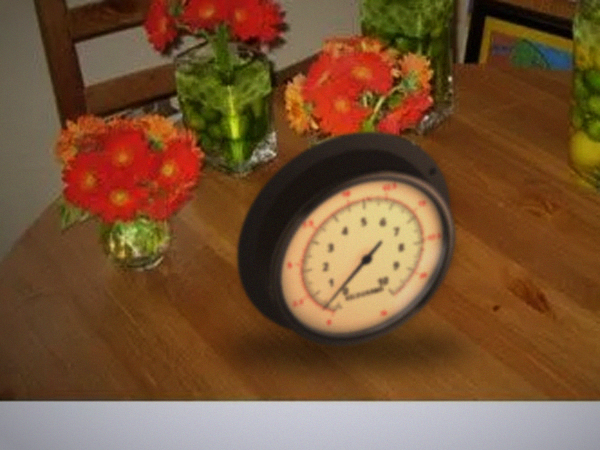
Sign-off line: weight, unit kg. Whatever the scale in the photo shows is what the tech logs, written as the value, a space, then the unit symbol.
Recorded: 0.5 kg
